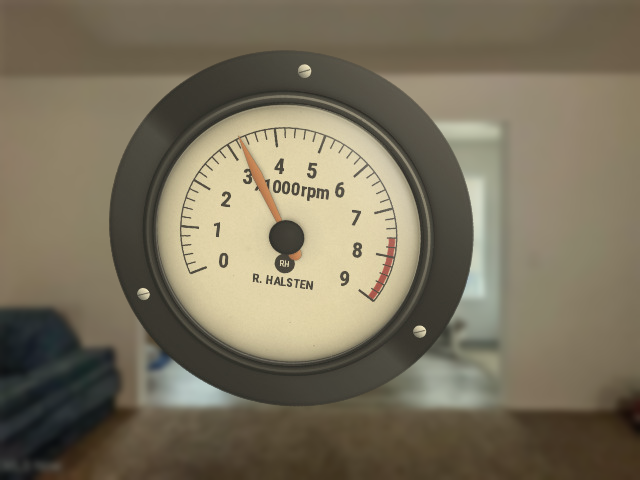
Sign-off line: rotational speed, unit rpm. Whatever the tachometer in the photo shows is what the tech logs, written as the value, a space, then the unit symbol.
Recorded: 3300 rpm
